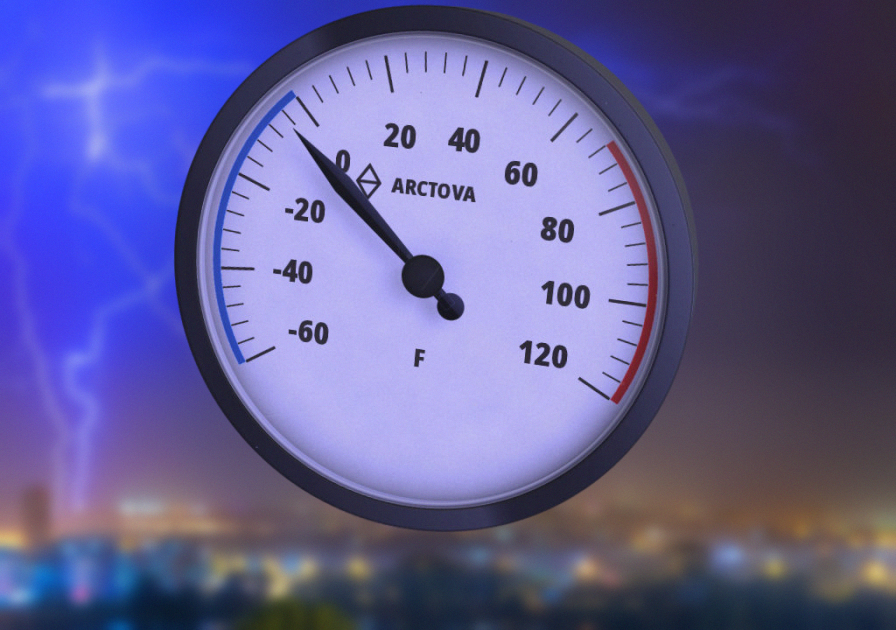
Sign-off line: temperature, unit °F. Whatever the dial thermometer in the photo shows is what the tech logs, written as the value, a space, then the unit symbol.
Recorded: -4 °F
